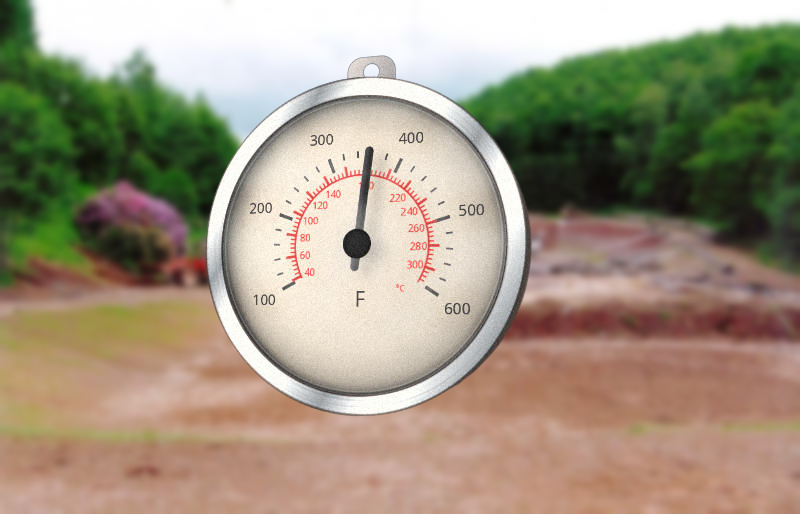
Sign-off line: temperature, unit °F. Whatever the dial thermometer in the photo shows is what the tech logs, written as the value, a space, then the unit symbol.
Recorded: 360 °F
